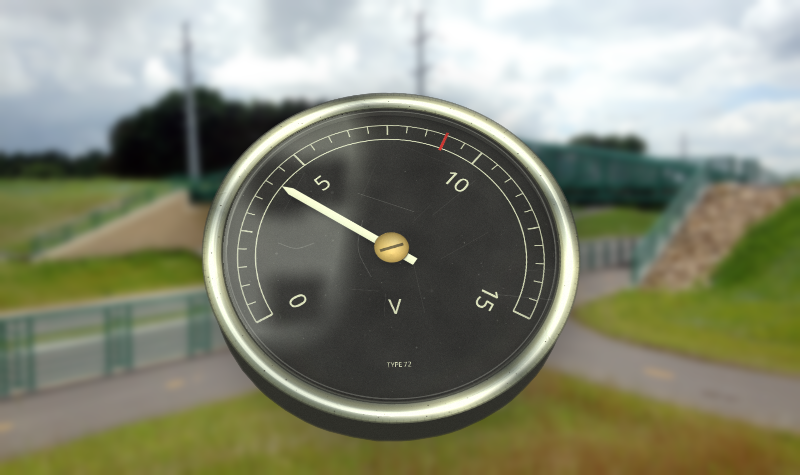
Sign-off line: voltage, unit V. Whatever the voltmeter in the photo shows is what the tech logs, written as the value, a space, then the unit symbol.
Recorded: 4 V
